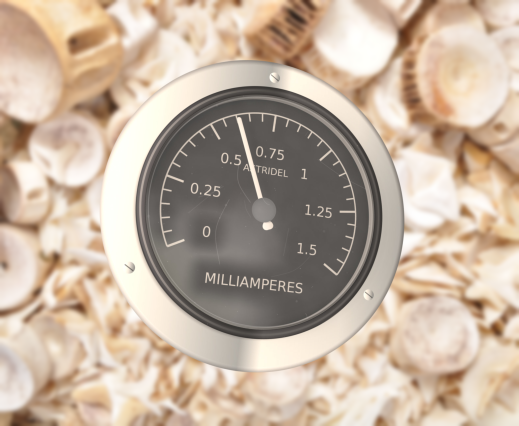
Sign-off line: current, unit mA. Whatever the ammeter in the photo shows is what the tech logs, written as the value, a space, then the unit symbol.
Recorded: 0.6 mA
